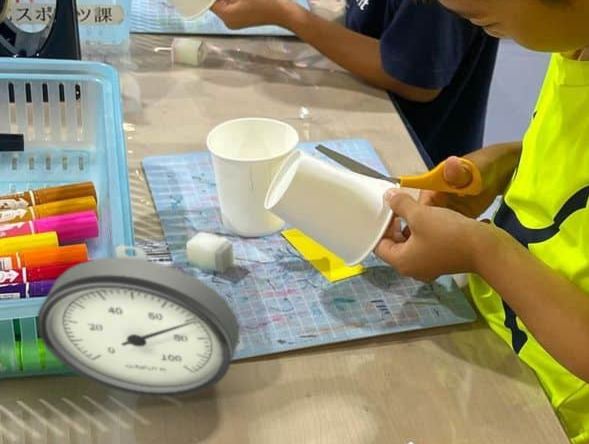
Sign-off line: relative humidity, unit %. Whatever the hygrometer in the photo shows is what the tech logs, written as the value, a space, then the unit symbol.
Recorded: 70 %
